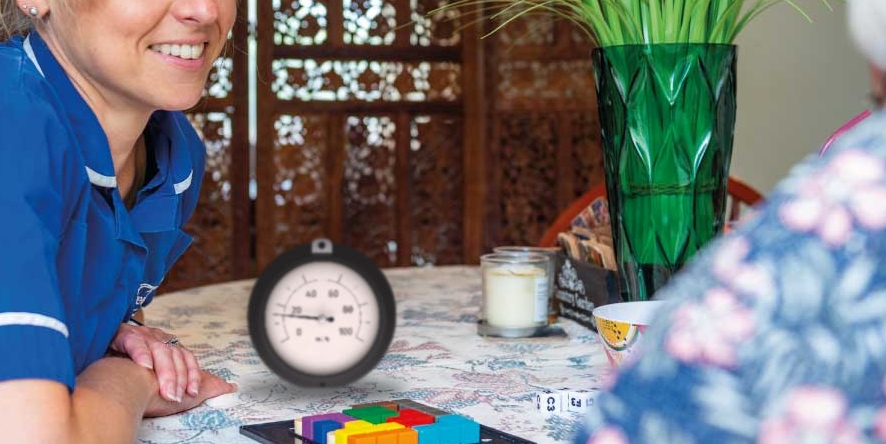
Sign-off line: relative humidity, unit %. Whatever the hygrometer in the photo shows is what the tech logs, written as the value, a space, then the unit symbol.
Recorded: 15 %
